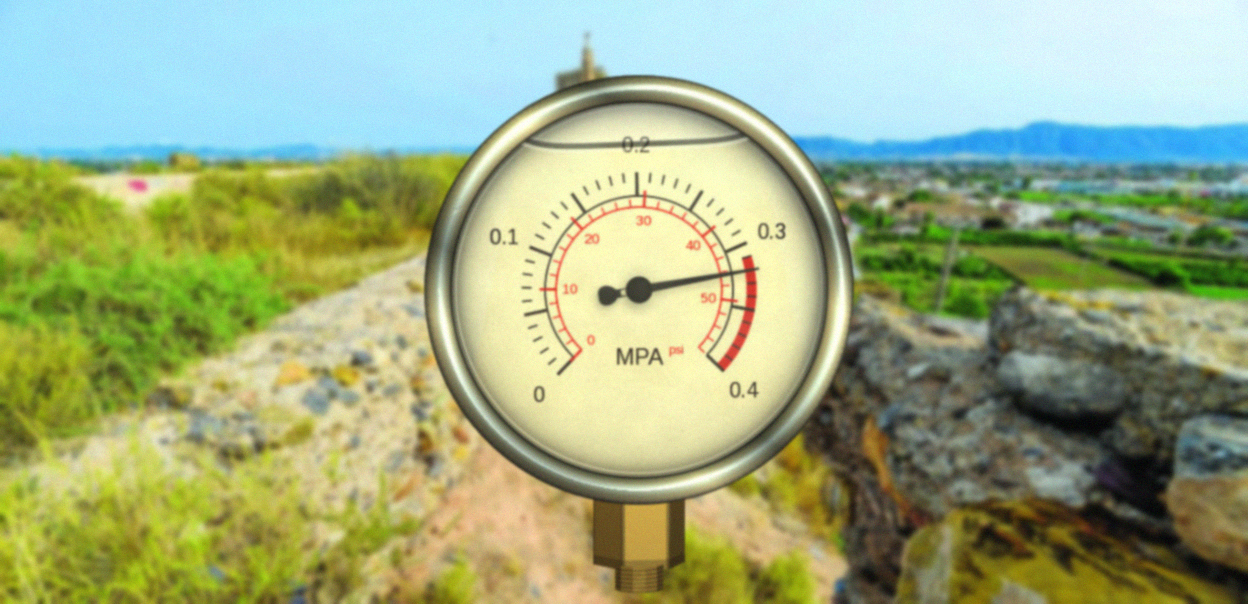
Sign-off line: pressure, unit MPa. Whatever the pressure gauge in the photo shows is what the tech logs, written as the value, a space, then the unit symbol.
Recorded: 0.32 MPa
